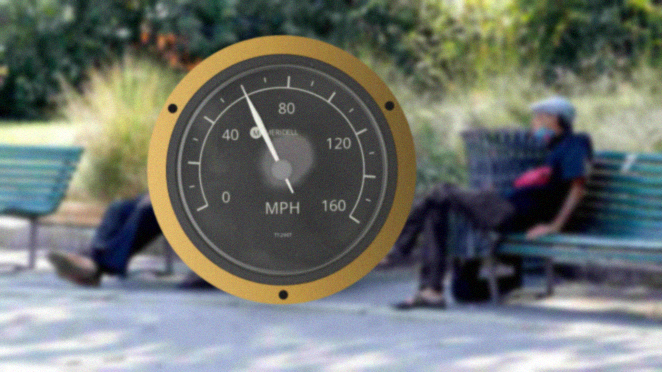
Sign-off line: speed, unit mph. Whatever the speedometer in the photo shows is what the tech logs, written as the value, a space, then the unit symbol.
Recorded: 60 mph
